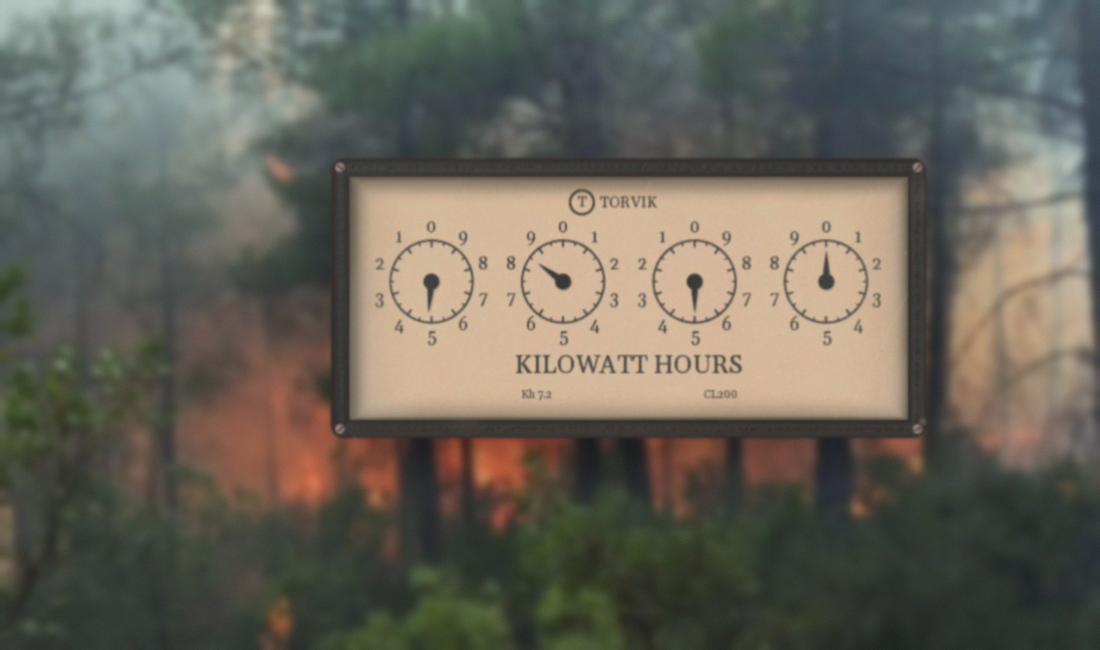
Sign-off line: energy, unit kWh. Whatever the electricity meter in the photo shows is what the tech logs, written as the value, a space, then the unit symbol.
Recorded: 4850 kWh
